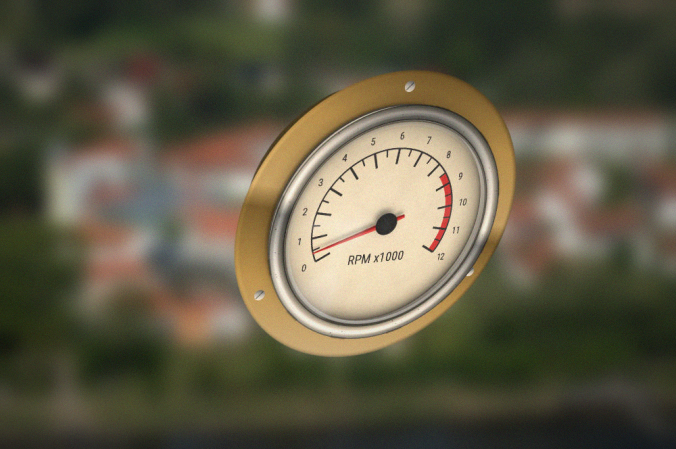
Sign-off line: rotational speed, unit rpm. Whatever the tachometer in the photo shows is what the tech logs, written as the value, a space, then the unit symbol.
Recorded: 500 rpm
